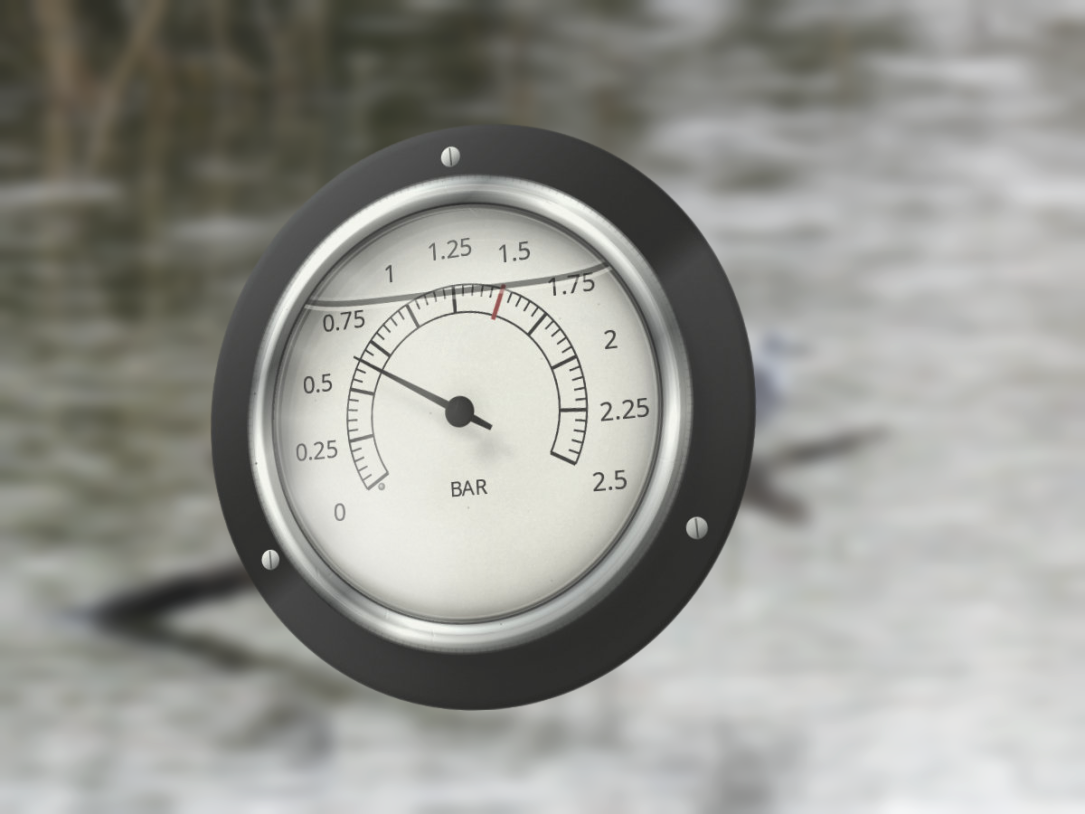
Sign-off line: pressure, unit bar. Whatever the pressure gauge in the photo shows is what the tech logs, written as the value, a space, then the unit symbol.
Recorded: 0.65 bar
